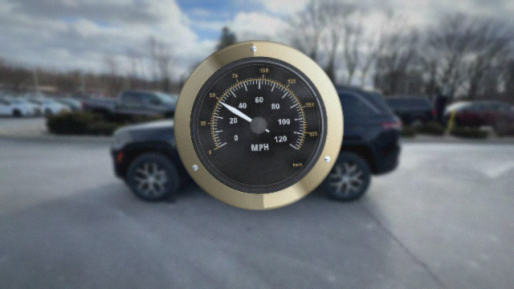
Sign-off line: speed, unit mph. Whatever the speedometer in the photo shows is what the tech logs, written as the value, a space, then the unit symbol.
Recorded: 30 mph
